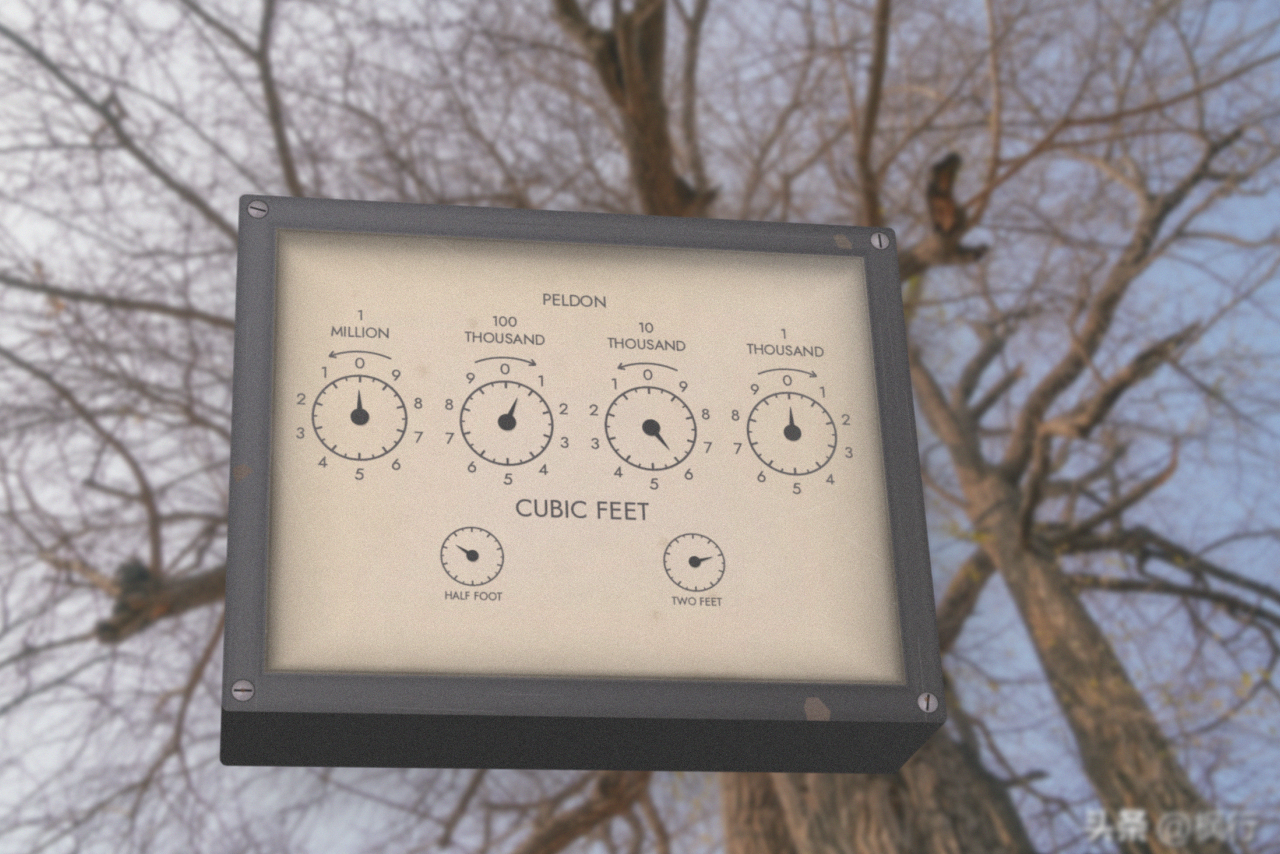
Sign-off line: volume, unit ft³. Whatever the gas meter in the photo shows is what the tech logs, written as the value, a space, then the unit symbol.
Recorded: 6000 ft³
